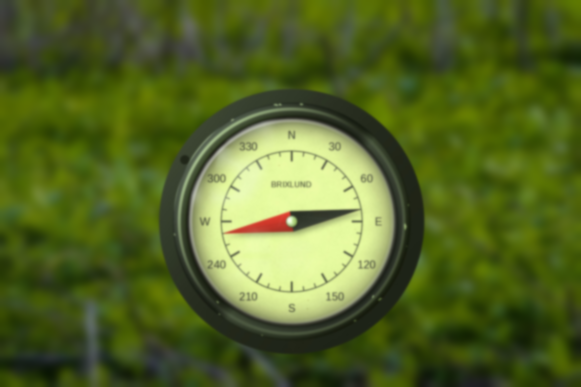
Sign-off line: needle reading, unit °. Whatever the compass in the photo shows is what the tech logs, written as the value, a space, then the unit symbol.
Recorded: 260 °
